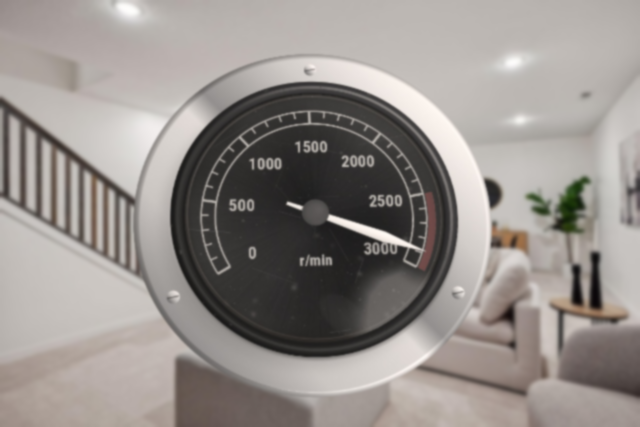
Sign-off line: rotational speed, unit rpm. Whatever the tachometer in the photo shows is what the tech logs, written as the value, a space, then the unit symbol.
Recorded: 2900 rpm
